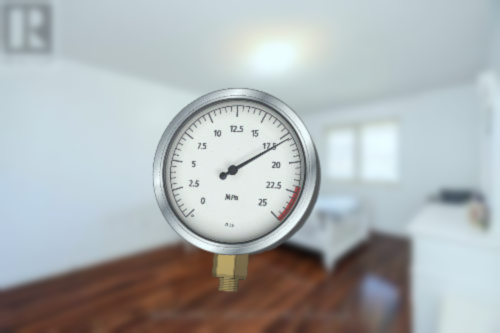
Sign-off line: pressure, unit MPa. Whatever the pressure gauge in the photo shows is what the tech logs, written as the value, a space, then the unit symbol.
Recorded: 18 MPa
